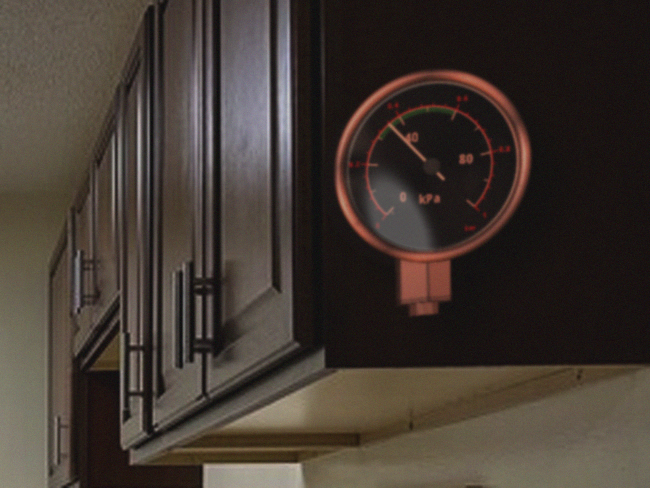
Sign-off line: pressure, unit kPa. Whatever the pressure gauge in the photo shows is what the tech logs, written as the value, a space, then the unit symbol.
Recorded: 35 kPa
